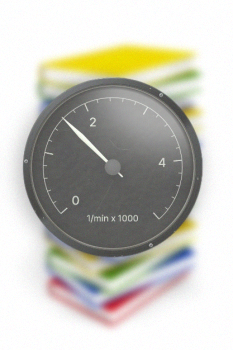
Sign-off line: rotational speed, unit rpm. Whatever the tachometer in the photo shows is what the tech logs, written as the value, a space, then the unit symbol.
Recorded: 1600 rpm
